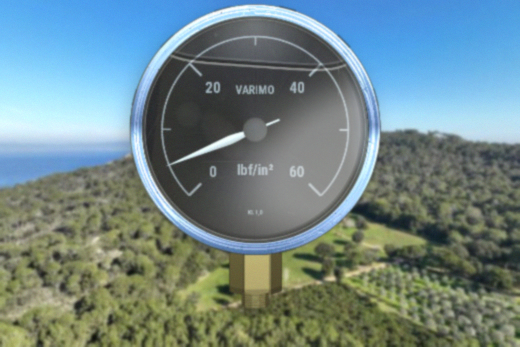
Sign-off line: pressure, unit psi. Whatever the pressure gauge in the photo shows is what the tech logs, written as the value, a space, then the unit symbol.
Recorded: 5 psi
